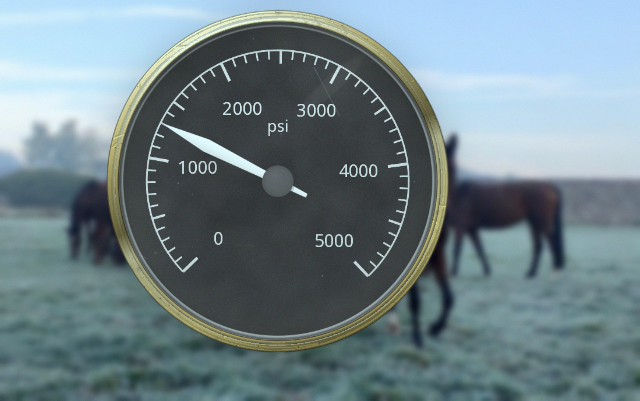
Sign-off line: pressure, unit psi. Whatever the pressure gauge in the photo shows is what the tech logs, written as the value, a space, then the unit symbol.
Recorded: 1300 psi
